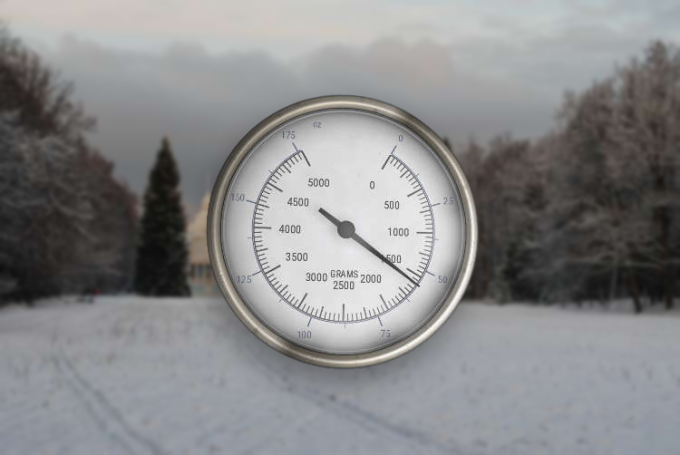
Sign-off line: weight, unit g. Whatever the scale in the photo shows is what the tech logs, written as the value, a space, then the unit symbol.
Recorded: 1600 g
